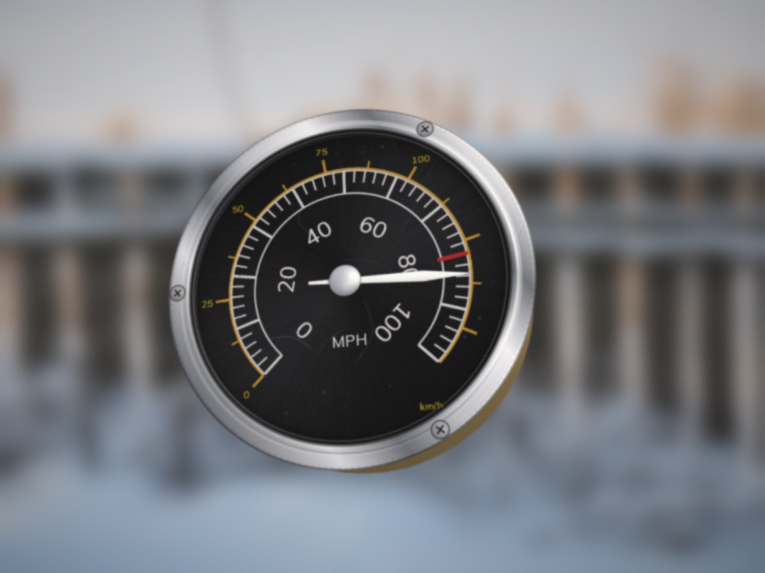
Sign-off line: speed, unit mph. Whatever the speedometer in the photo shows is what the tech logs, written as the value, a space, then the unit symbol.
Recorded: 84 mph
